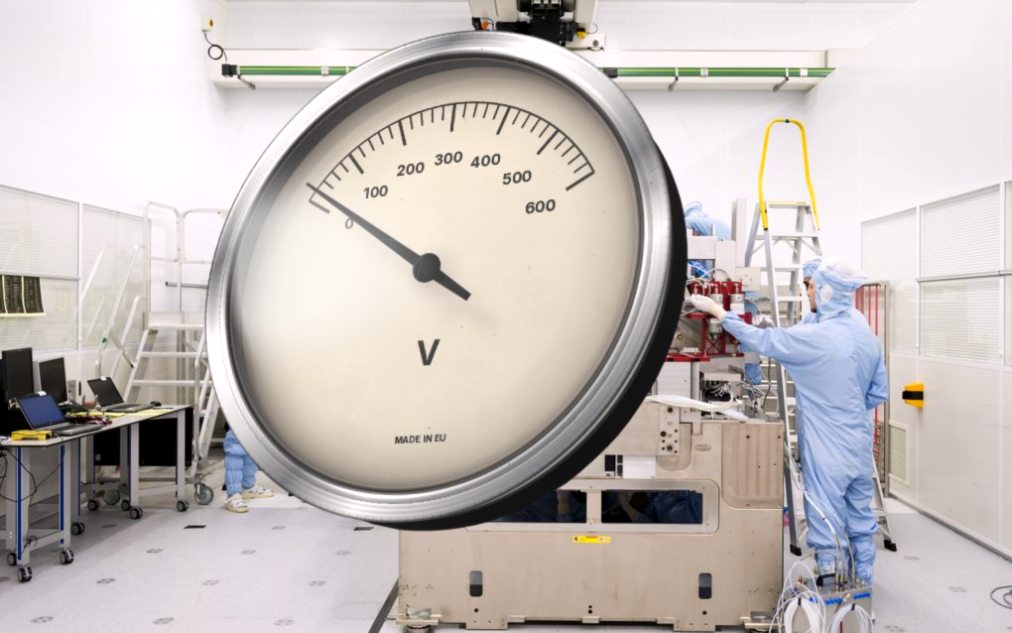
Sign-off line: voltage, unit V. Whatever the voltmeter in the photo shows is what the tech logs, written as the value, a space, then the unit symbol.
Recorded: 20 V
